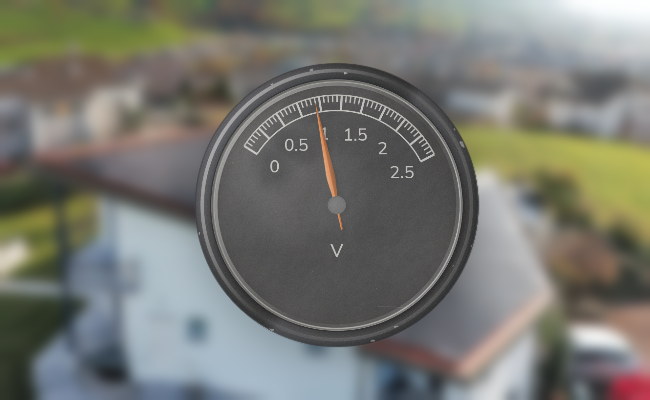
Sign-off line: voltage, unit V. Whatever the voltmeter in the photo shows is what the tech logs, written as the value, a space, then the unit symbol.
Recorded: 0.95 V
